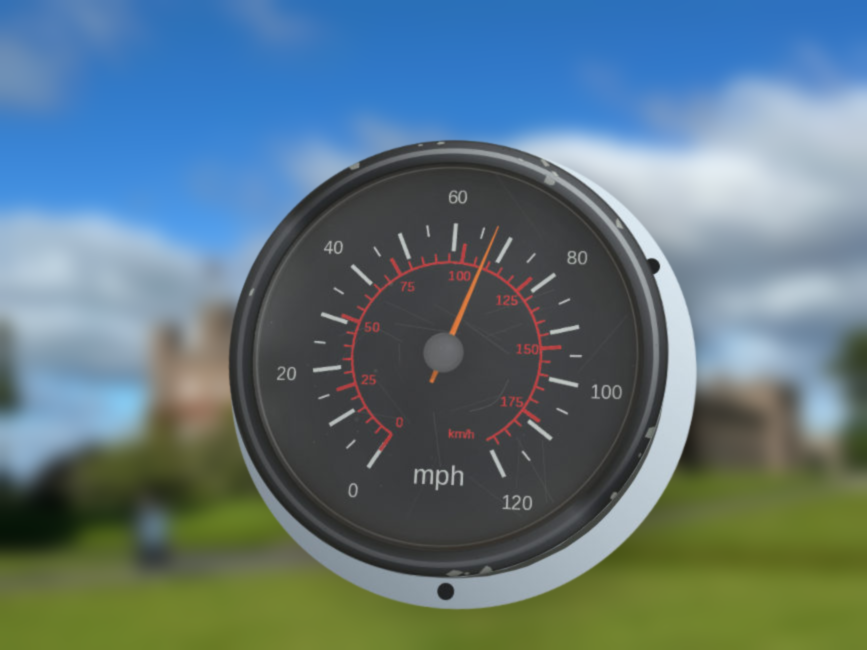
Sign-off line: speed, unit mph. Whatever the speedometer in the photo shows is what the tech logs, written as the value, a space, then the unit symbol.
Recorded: 67.5 mph
